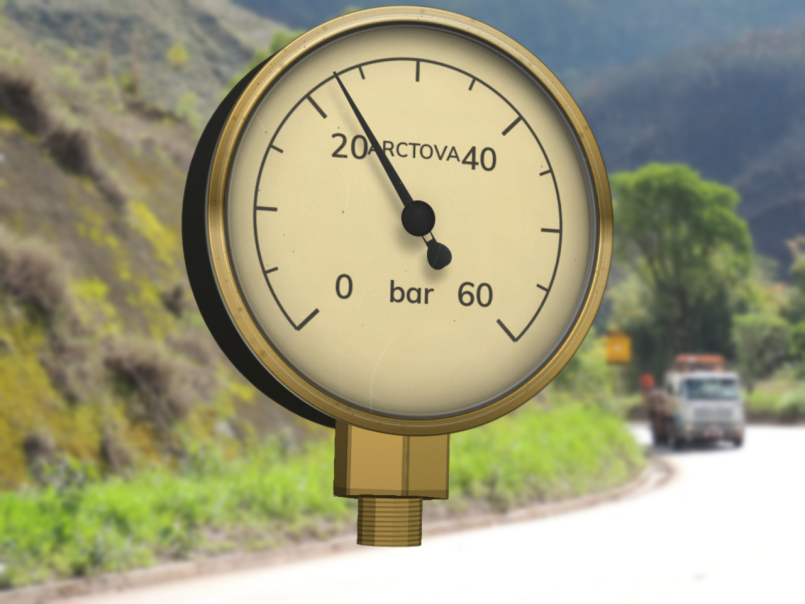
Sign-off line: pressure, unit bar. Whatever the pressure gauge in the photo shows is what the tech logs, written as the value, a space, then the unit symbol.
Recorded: 22.5 bar
